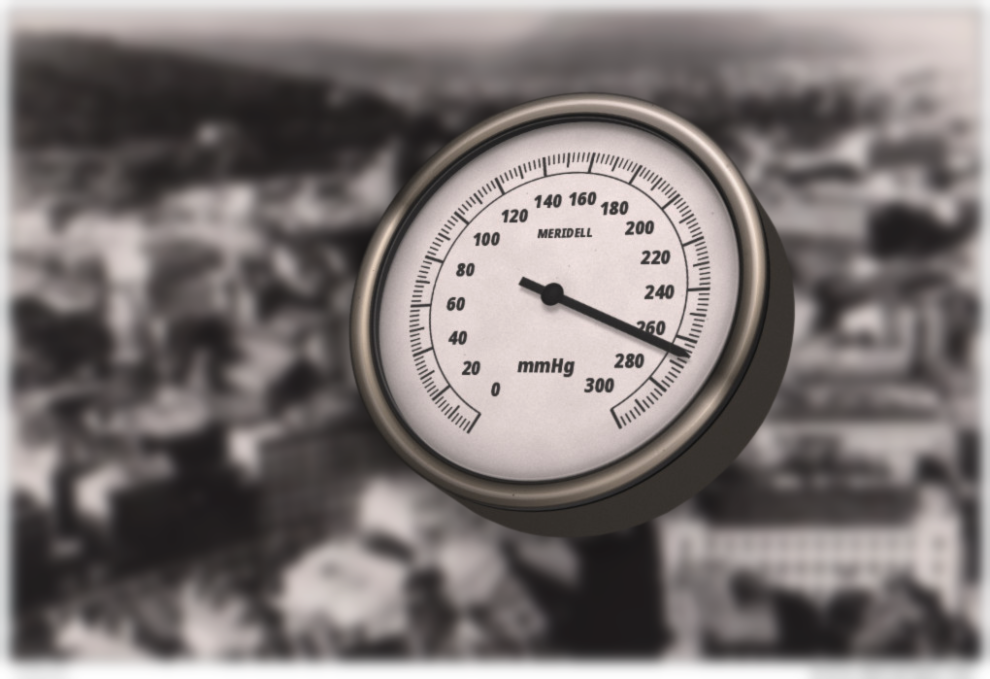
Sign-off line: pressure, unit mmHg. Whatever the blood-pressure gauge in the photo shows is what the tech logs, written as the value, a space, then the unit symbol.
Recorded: 266 mmHg
